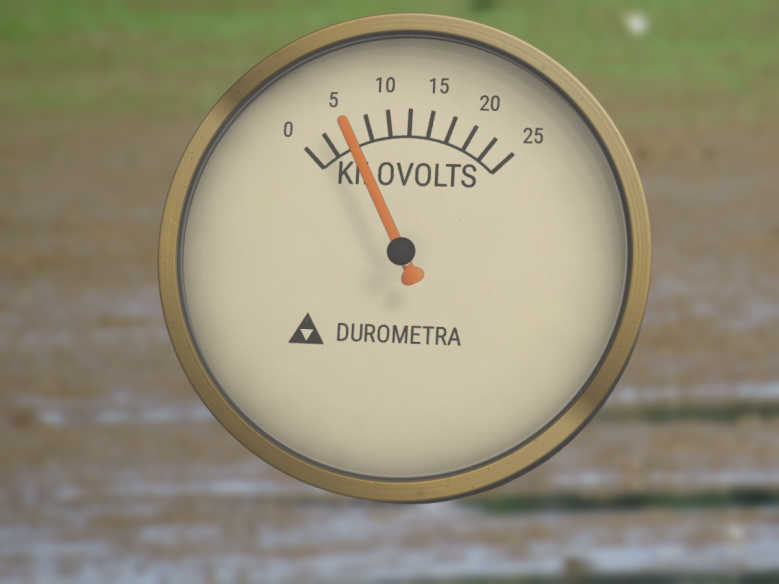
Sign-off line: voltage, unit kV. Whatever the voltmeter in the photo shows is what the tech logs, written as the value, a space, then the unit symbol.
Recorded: 5 kV
